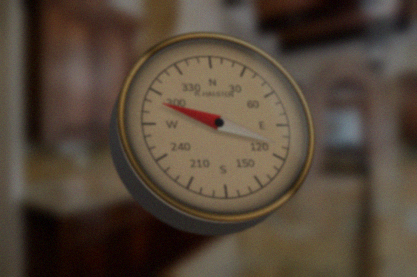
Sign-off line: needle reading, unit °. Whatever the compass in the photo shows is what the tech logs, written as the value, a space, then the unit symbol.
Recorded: 290 °
